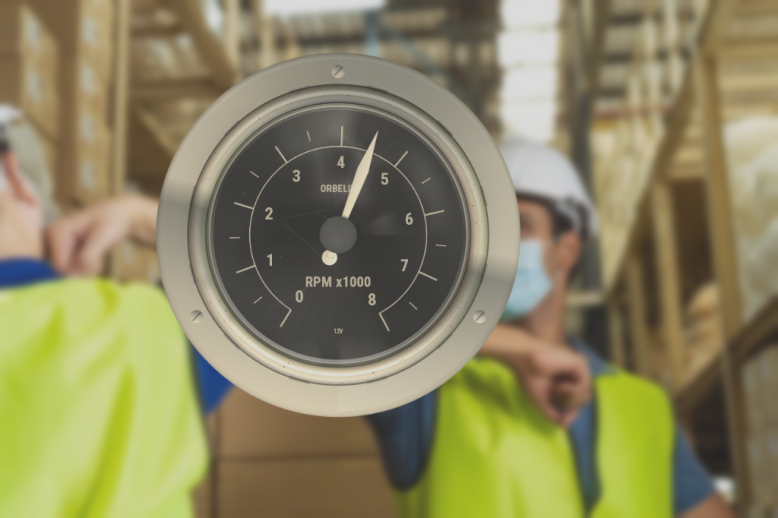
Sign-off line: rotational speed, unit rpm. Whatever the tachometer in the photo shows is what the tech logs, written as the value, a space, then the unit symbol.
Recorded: 4500 rpm
